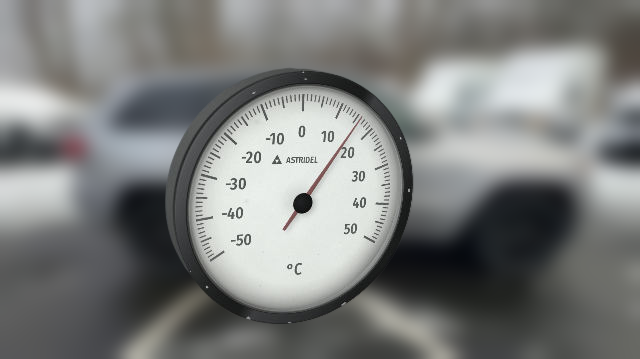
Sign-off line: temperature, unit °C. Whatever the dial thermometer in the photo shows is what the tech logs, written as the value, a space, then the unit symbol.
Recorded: 15 °C
